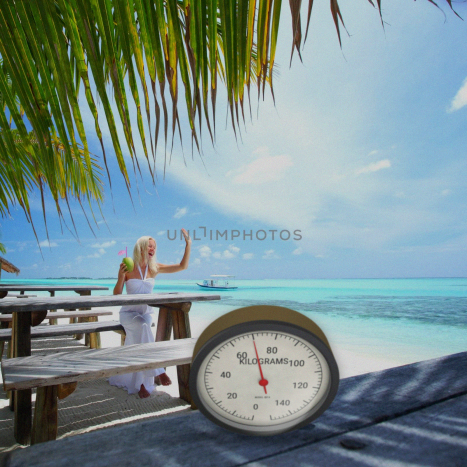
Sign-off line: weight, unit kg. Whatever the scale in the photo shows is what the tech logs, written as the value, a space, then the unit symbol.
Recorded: 70 kg
